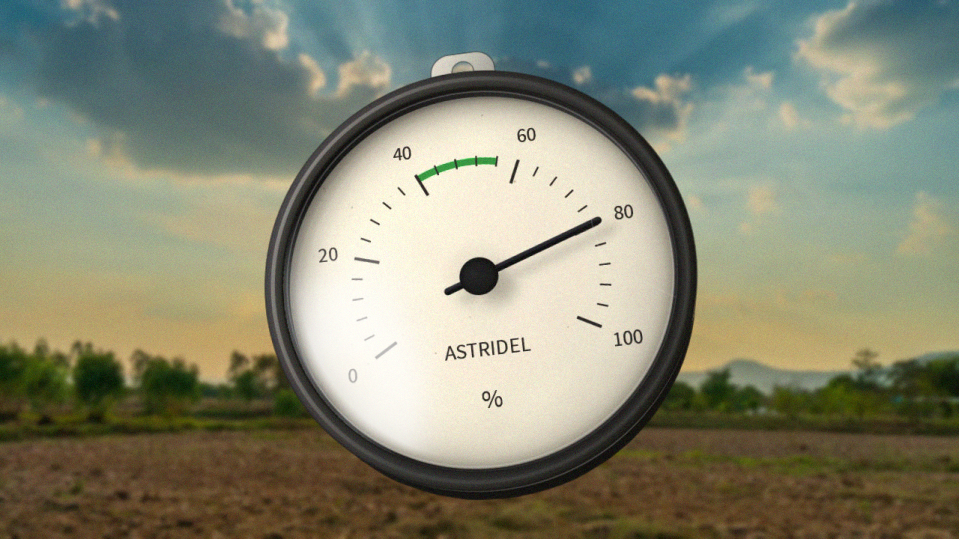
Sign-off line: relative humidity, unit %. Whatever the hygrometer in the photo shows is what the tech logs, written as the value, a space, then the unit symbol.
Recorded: 80 %
